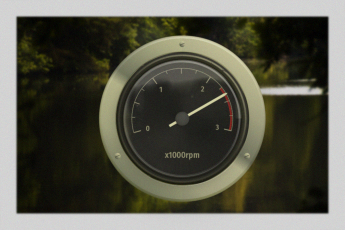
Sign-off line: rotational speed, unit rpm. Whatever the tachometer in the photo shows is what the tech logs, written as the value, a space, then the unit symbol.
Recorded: 2375 rpm
